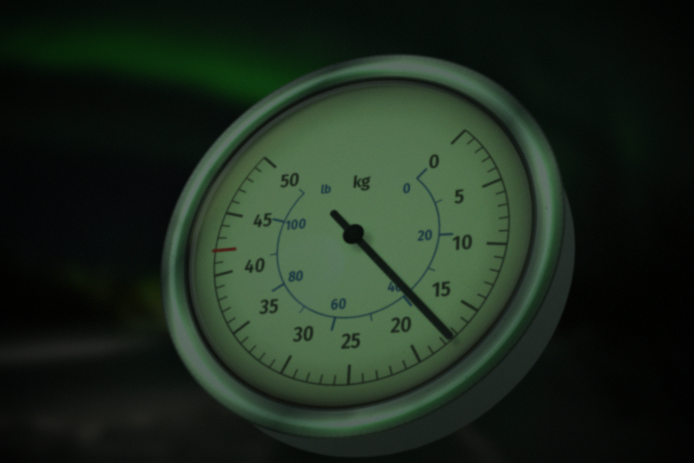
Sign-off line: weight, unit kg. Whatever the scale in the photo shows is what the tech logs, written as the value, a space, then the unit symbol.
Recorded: 17.5 kg
